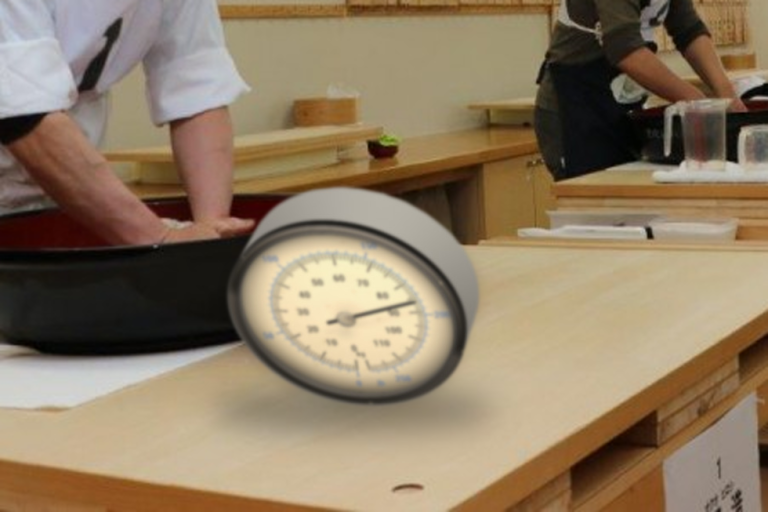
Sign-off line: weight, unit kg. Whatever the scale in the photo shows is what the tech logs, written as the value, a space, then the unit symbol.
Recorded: 85 kg
